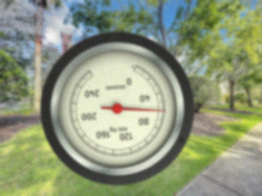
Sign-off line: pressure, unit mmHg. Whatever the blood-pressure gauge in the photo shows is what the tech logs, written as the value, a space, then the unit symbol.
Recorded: 60 mmHg
